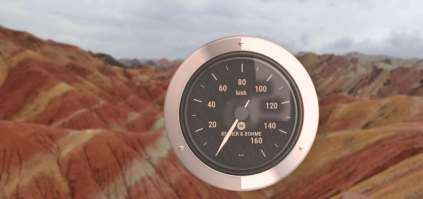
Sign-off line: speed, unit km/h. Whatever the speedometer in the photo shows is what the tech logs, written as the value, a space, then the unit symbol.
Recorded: 0 km/h
